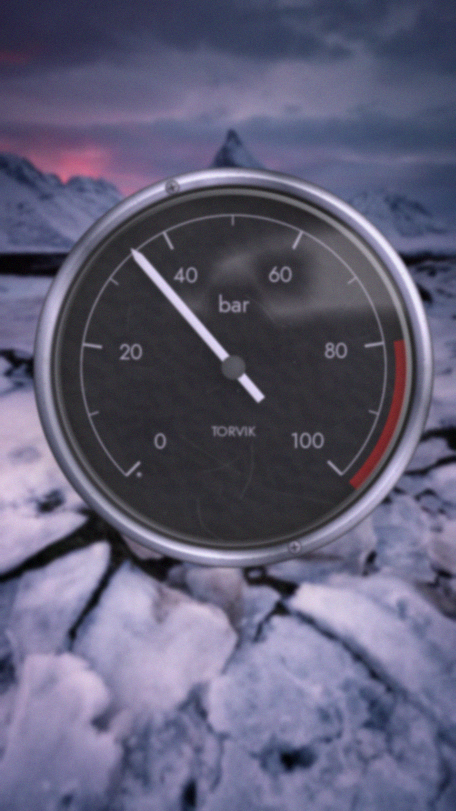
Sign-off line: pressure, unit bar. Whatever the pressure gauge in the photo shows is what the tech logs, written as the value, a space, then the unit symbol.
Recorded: 35 bar
